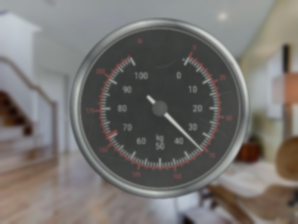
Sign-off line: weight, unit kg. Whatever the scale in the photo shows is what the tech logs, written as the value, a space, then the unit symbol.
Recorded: 35 kg
